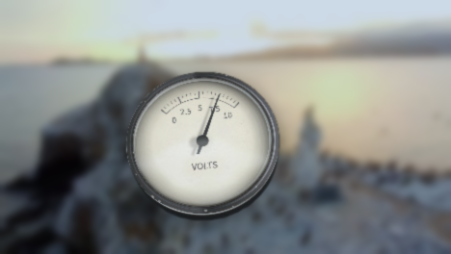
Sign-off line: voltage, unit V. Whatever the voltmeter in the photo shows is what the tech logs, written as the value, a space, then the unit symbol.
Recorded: 7.5 V
